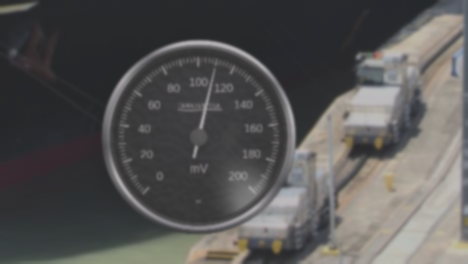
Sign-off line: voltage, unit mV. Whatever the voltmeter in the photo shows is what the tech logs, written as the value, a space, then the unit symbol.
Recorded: 110 mV
